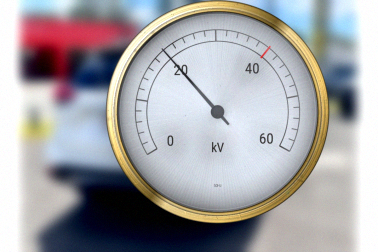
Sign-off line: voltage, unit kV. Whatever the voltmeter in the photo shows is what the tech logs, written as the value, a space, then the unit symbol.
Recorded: 20 kV
